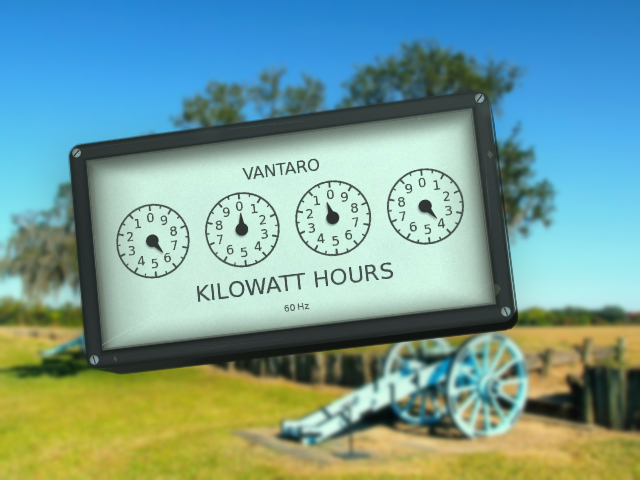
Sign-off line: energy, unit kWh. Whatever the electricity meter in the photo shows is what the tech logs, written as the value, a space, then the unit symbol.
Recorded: 6004 kWh
